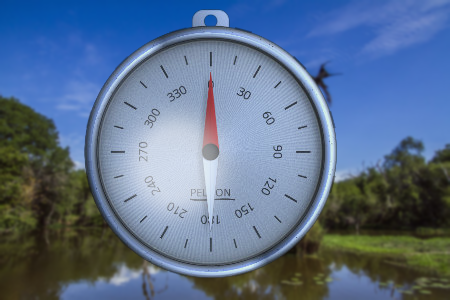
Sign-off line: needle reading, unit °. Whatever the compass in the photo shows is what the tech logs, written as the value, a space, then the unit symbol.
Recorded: 0 °
